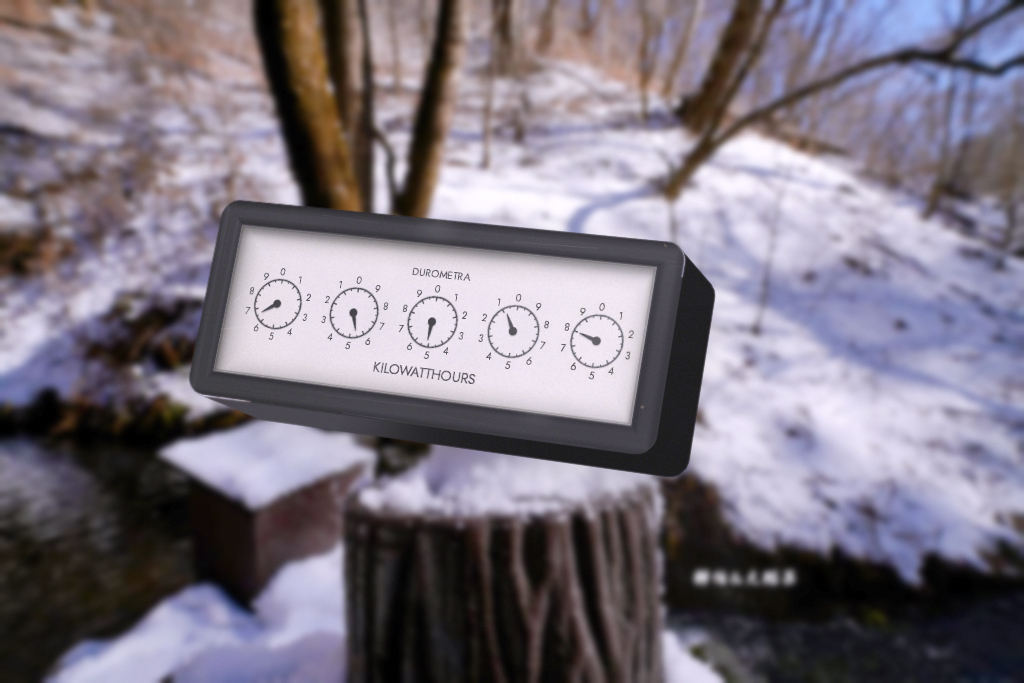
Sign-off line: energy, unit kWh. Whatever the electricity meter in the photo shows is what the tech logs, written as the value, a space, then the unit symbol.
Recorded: 65508 kWh
